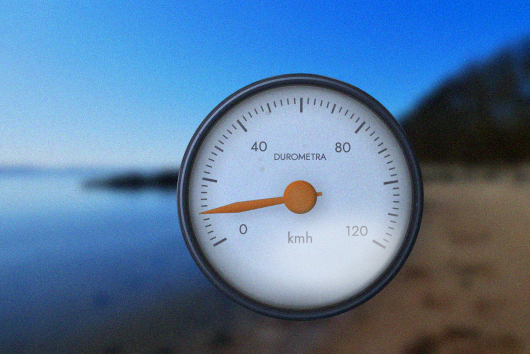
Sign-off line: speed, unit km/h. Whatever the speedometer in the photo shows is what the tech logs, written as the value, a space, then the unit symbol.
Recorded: 10 km/h
